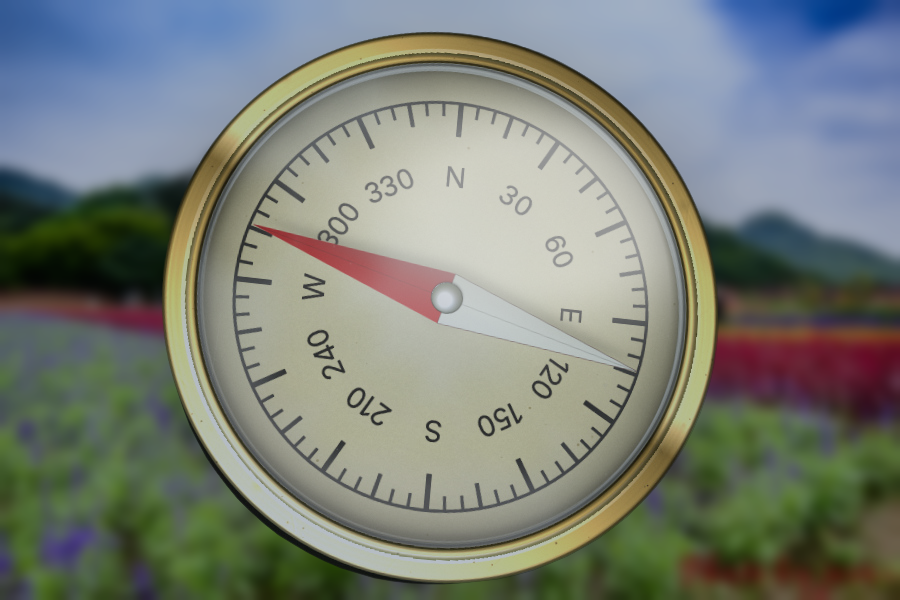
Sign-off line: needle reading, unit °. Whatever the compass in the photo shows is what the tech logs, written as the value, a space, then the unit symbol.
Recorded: 285 °
